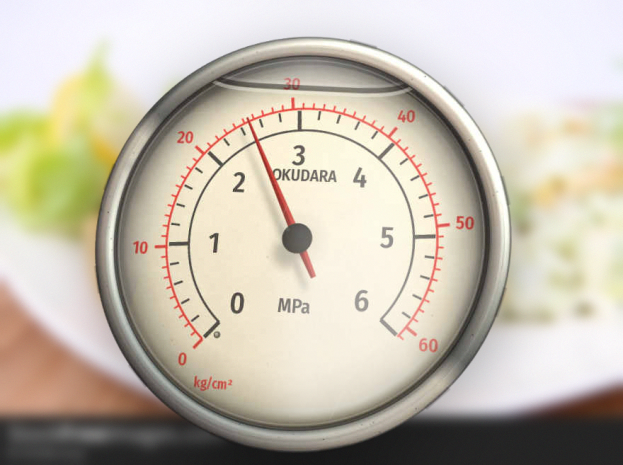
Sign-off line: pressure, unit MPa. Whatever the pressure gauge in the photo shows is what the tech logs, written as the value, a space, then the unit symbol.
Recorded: 2.5 MPa
